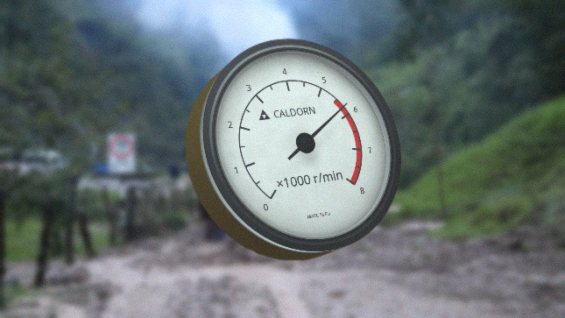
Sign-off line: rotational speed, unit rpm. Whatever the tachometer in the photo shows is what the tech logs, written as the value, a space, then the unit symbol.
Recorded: 5750 rpm
